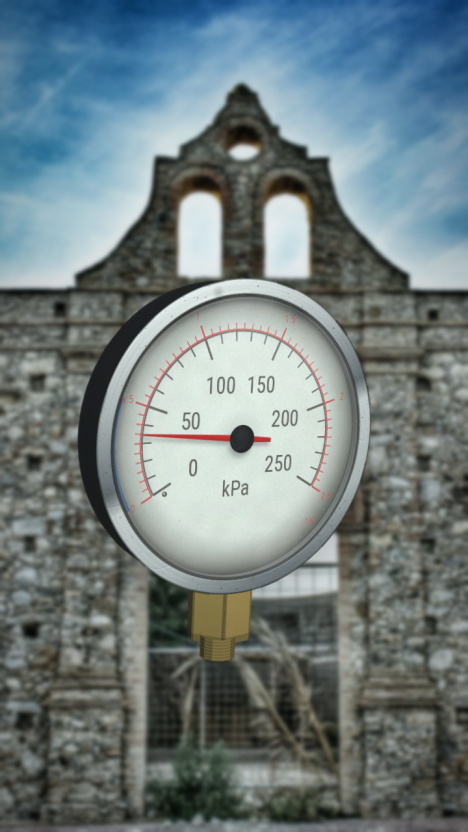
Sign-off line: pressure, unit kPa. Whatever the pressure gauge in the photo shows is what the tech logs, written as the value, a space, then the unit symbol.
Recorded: 35 kPa
